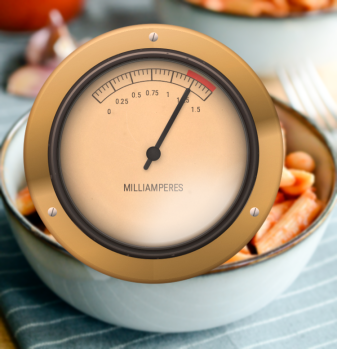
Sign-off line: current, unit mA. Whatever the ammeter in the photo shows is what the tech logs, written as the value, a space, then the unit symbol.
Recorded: 1.25 mA
